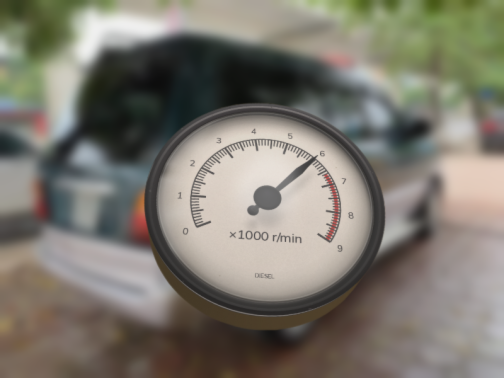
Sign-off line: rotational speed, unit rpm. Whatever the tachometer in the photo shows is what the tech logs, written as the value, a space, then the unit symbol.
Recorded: 6000 rpm
